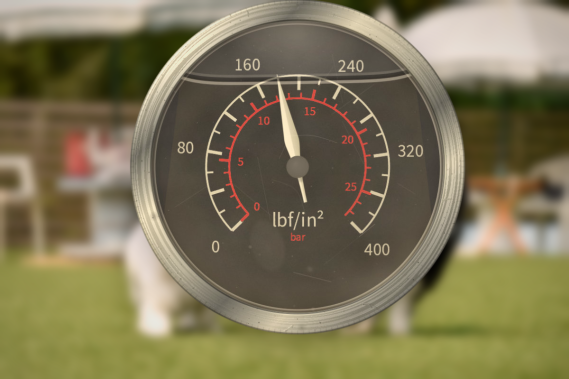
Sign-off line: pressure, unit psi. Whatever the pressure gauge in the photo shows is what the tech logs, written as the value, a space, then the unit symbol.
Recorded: 180 psi
